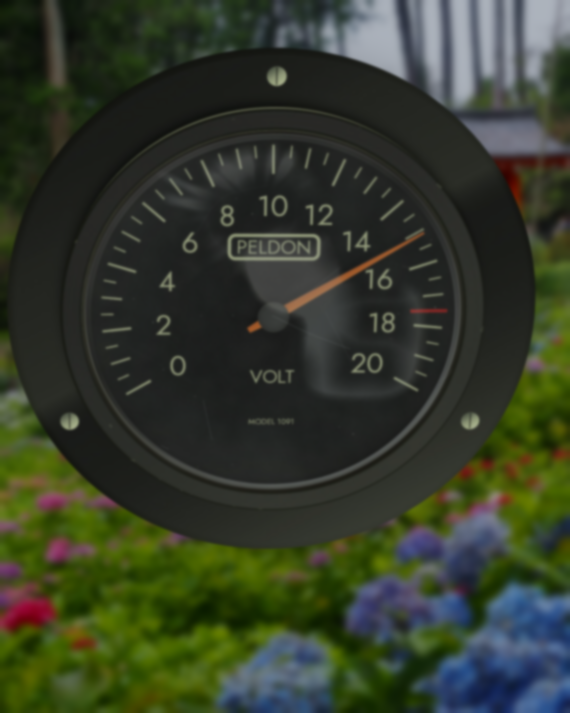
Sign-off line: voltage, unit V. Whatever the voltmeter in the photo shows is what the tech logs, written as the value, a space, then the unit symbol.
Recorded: 15 V
